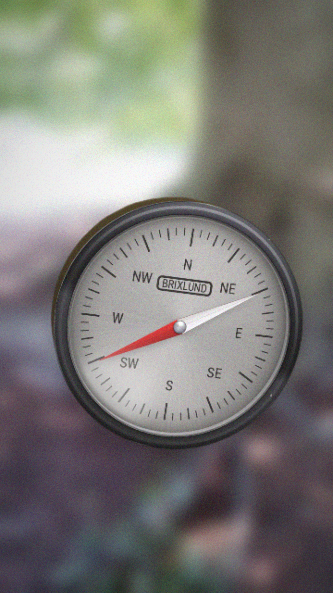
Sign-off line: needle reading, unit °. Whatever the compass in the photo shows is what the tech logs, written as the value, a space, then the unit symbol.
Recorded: 240 °
